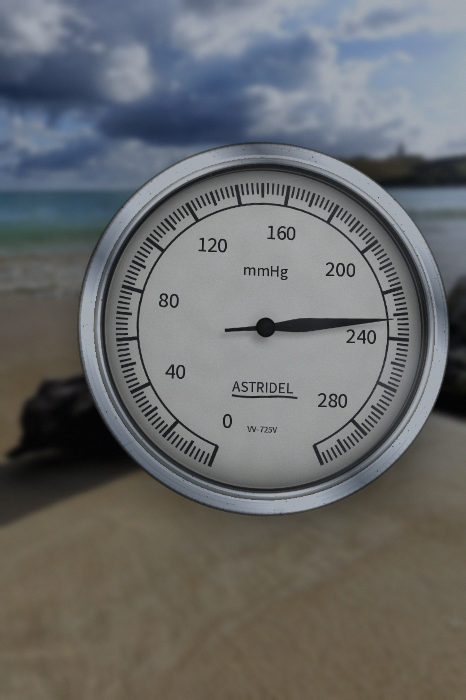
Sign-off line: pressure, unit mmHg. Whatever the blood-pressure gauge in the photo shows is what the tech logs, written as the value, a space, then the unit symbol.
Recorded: 232 mmHg
